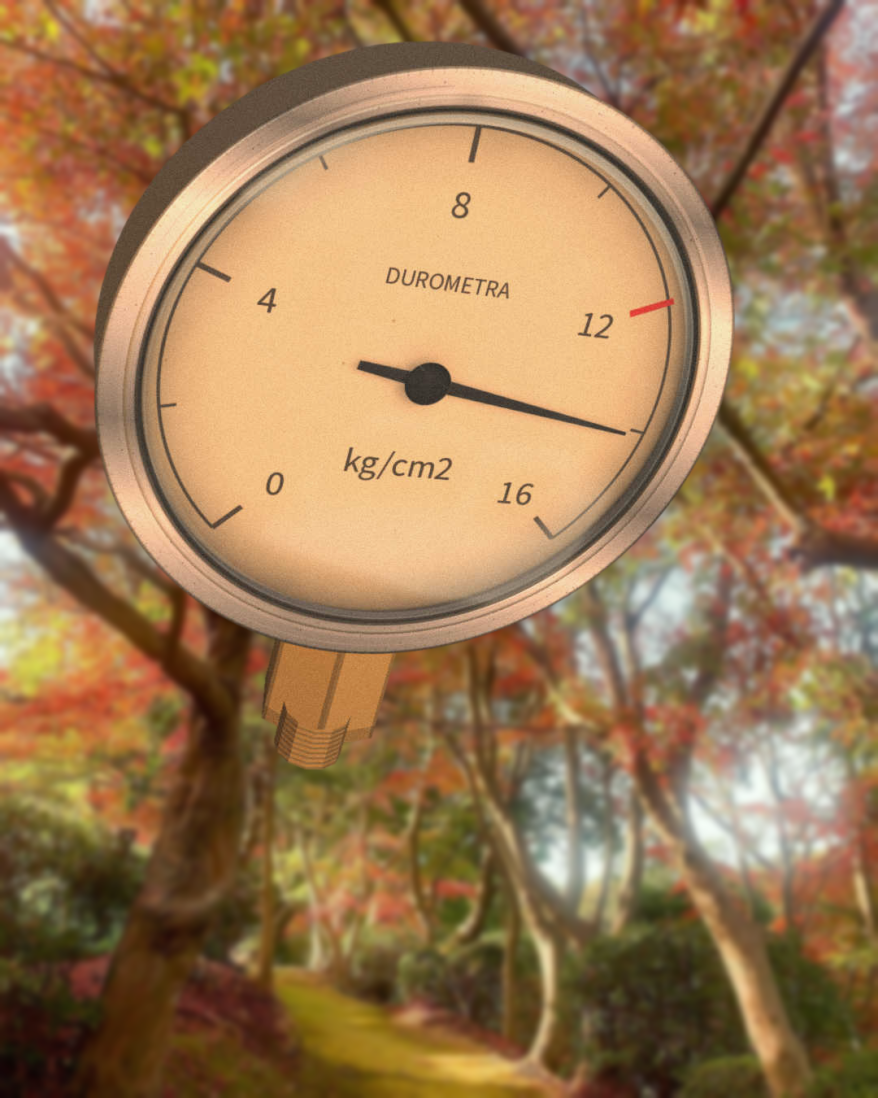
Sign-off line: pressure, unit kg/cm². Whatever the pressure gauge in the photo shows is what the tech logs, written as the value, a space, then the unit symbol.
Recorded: 14 kg/cm²
